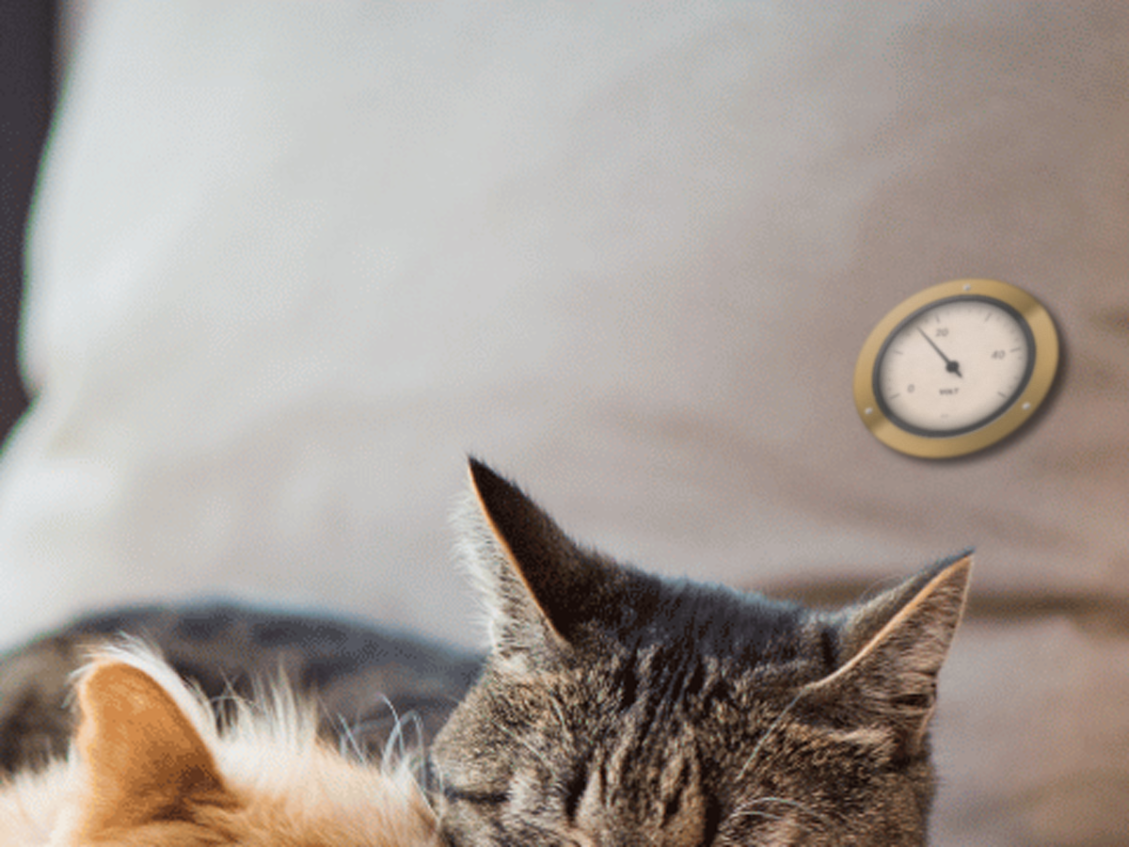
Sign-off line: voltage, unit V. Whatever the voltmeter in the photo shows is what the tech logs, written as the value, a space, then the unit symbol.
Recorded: 16 V
